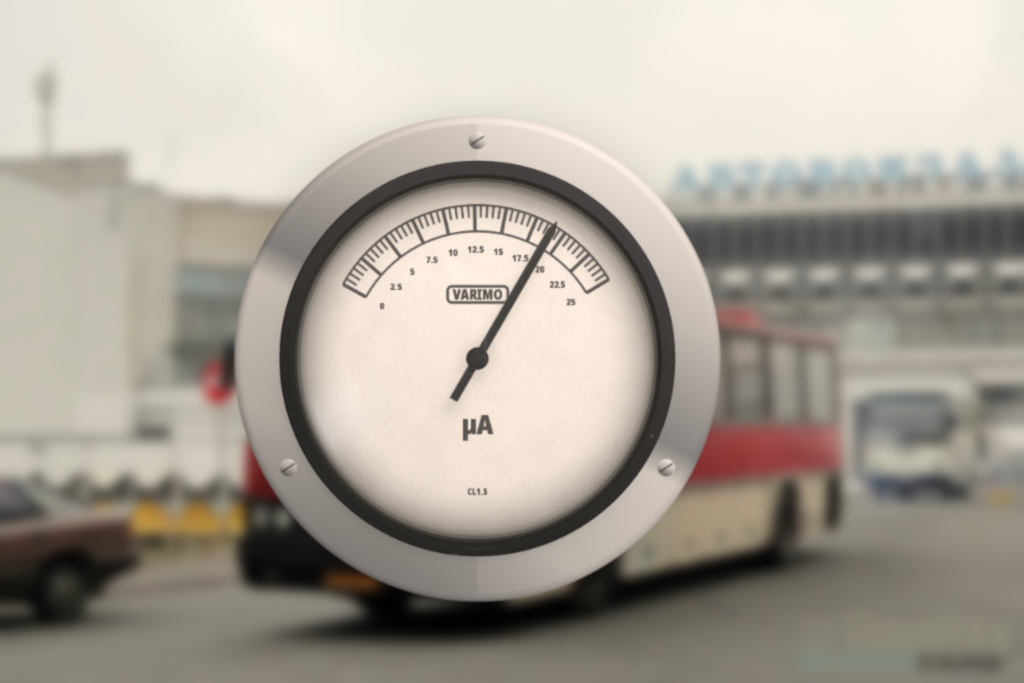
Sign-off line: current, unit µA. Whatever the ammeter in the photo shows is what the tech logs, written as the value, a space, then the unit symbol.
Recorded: 19 µA
